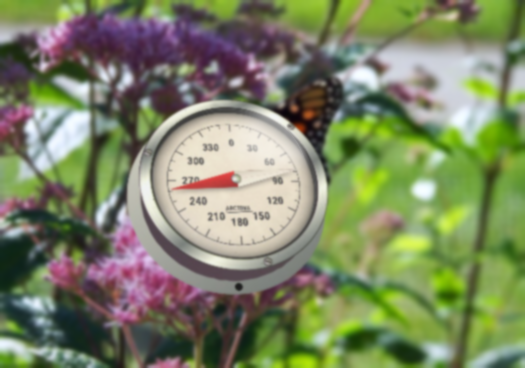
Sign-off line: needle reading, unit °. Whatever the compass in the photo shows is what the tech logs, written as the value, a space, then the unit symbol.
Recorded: 260 °
